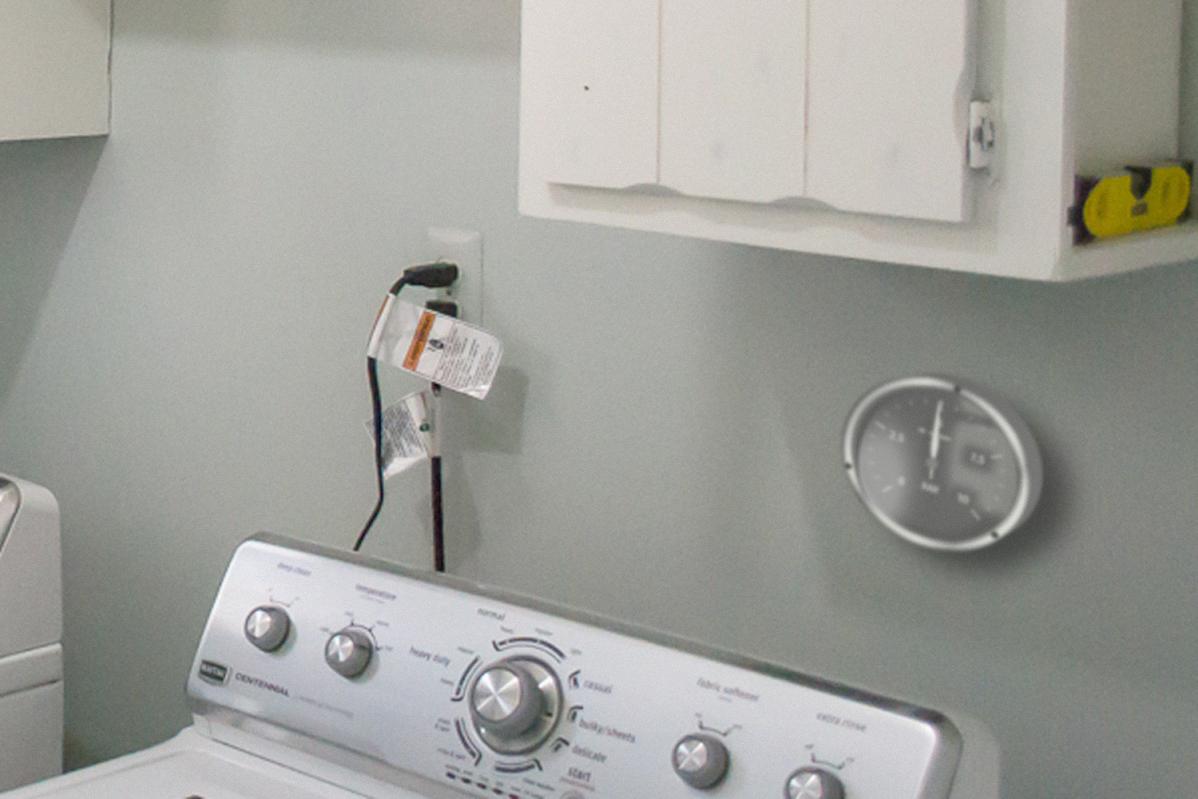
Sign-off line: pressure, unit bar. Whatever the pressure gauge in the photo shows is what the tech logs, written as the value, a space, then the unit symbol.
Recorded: 5 bar
